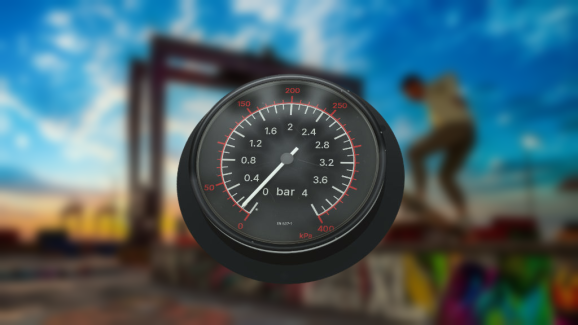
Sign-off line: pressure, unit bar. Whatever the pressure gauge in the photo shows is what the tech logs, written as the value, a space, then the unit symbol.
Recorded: 0.1 bar
